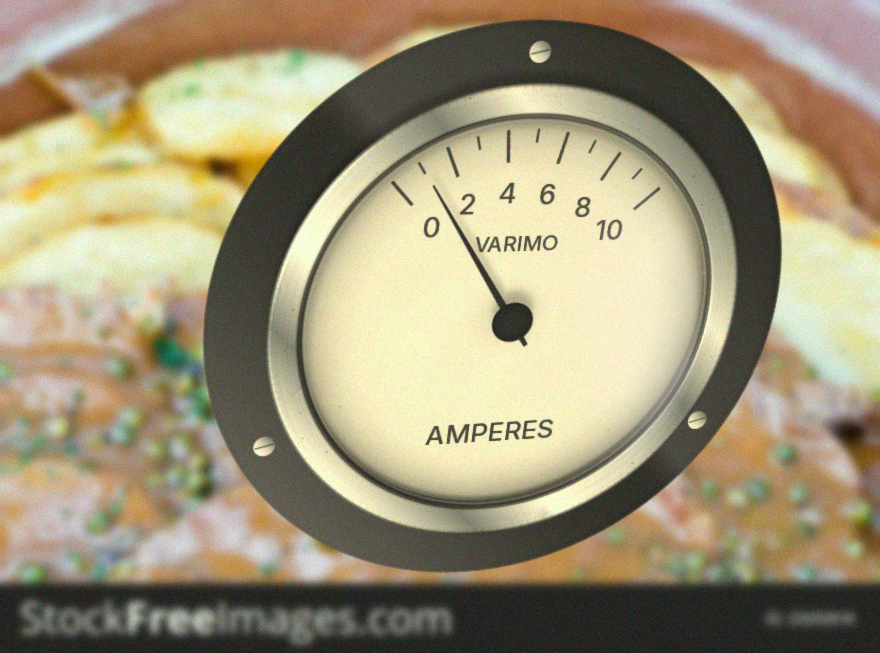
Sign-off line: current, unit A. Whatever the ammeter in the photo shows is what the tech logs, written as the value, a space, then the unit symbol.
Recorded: 1 A
